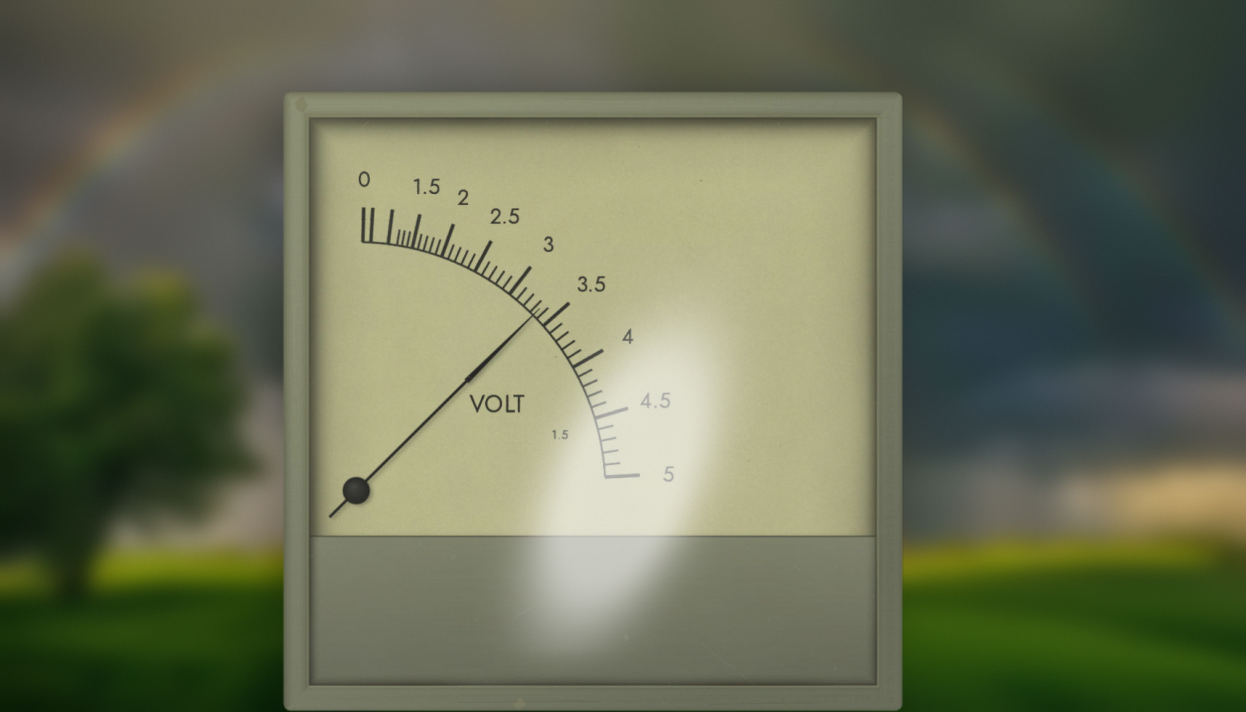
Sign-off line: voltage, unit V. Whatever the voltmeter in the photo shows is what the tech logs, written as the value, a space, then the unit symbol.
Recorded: 3.35 V
